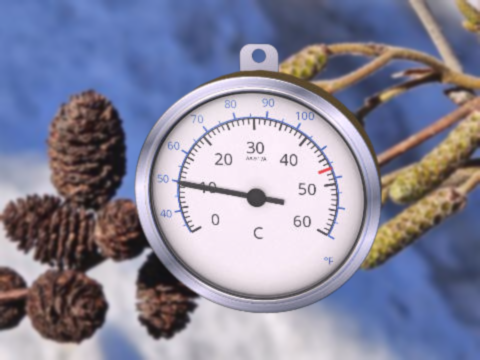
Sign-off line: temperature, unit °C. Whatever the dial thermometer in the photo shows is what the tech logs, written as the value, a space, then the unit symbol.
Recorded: 10 °C
